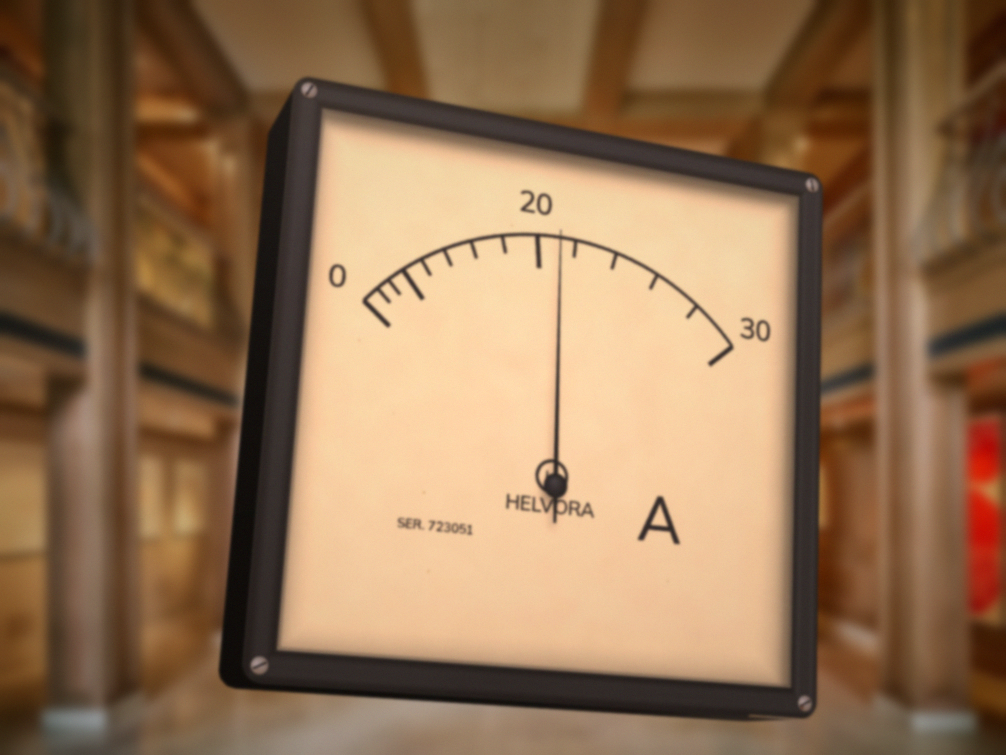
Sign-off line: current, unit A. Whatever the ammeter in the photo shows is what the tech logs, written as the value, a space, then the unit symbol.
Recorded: 21 A
